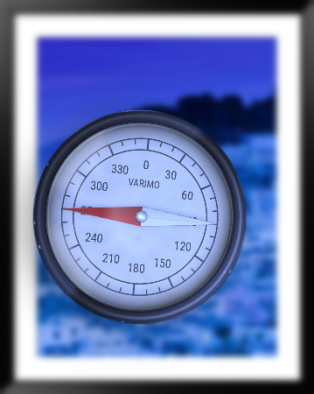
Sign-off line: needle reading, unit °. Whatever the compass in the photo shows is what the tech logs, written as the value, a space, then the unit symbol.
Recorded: 270 °
